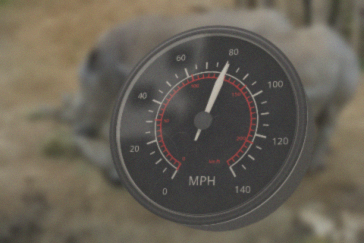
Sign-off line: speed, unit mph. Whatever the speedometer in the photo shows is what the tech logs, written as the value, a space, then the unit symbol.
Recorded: 80 mph
